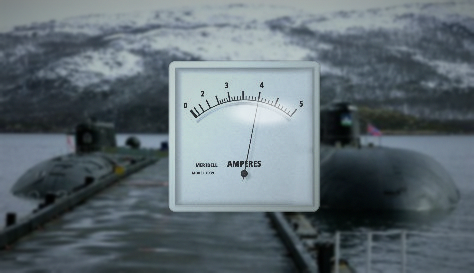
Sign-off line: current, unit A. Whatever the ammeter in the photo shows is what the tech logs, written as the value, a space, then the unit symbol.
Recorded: 4 A
